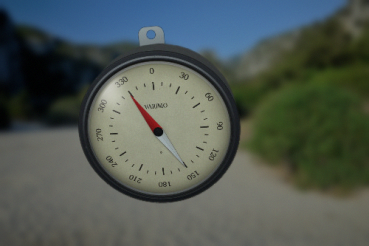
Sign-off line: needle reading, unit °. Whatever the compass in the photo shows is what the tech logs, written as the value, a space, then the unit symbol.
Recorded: 330 °
